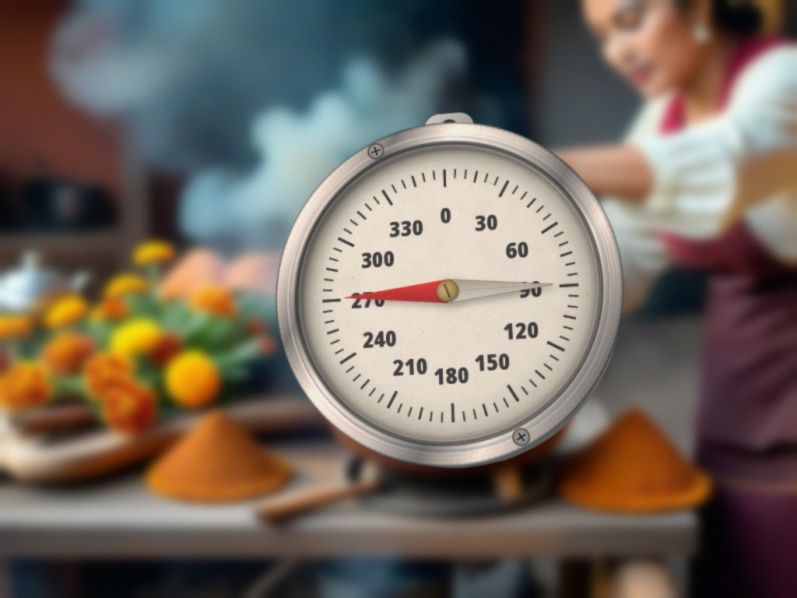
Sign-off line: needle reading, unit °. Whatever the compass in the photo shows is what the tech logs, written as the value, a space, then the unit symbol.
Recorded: 270 °
